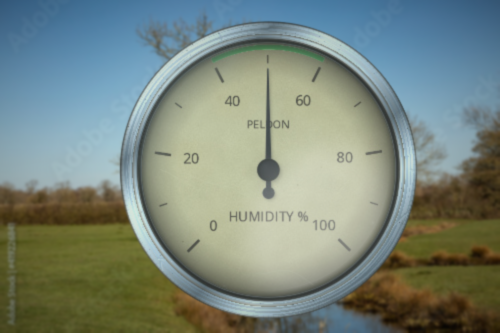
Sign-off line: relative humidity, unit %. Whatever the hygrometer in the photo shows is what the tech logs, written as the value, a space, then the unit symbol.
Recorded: 50 %
